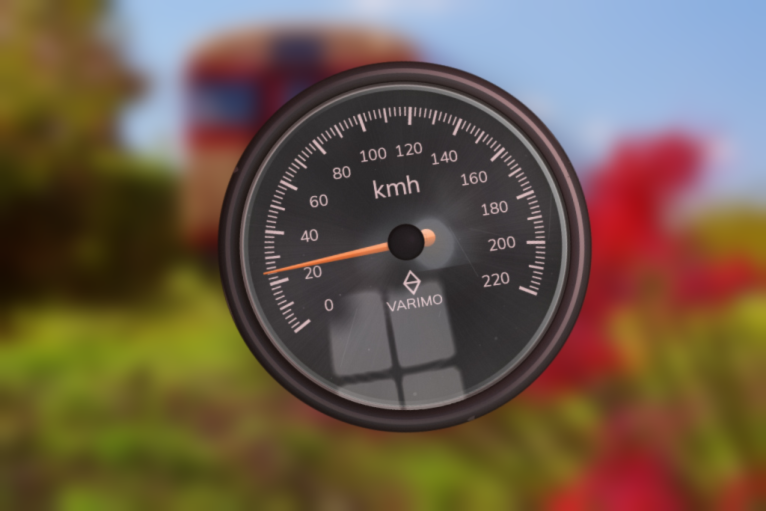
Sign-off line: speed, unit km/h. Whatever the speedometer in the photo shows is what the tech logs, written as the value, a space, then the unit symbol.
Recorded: 24 km/h
